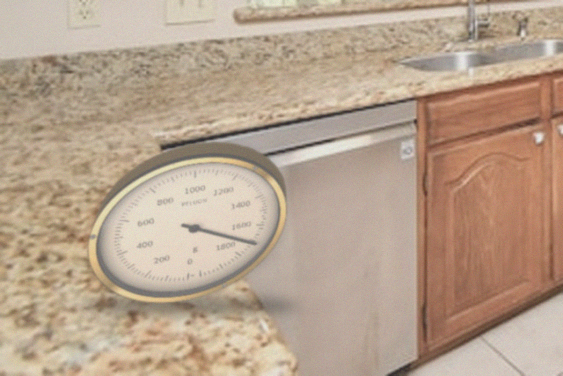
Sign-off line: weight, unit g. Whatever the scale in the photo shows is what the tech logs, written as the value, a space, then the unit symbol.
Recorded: 1700 g
